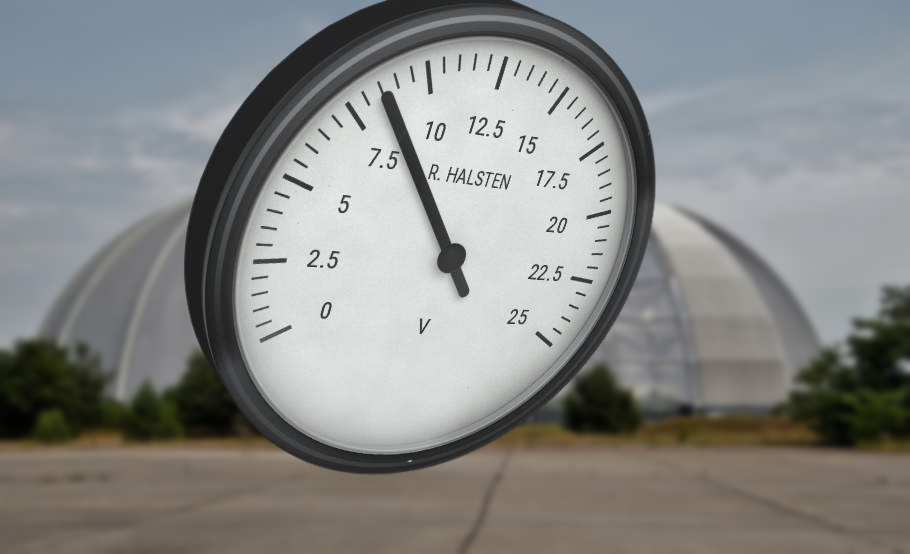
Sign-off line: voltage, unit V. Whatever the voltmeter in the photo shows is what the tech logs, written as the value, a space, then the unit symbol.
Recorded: 8.5 V
